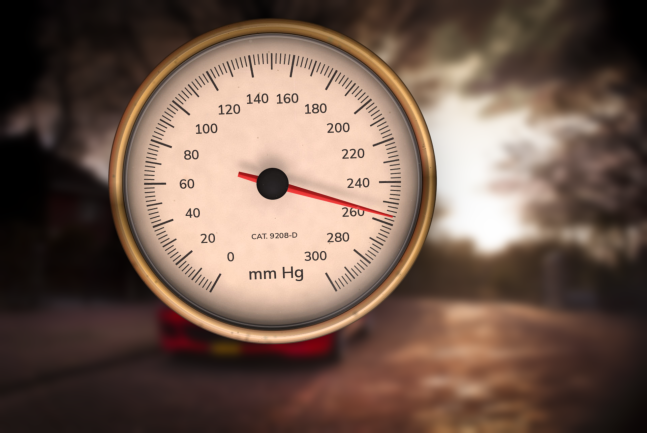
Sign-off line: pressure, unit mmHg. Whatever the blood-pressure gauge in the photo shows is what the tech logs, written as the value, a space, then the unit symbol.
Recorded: 256 mmHg
